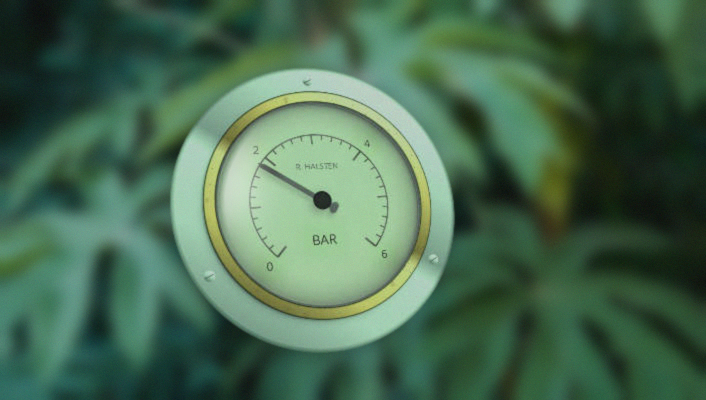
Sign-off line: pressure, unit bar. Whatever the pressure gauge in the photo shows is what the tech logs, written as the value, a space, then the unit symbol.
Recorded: 1.8 bar
